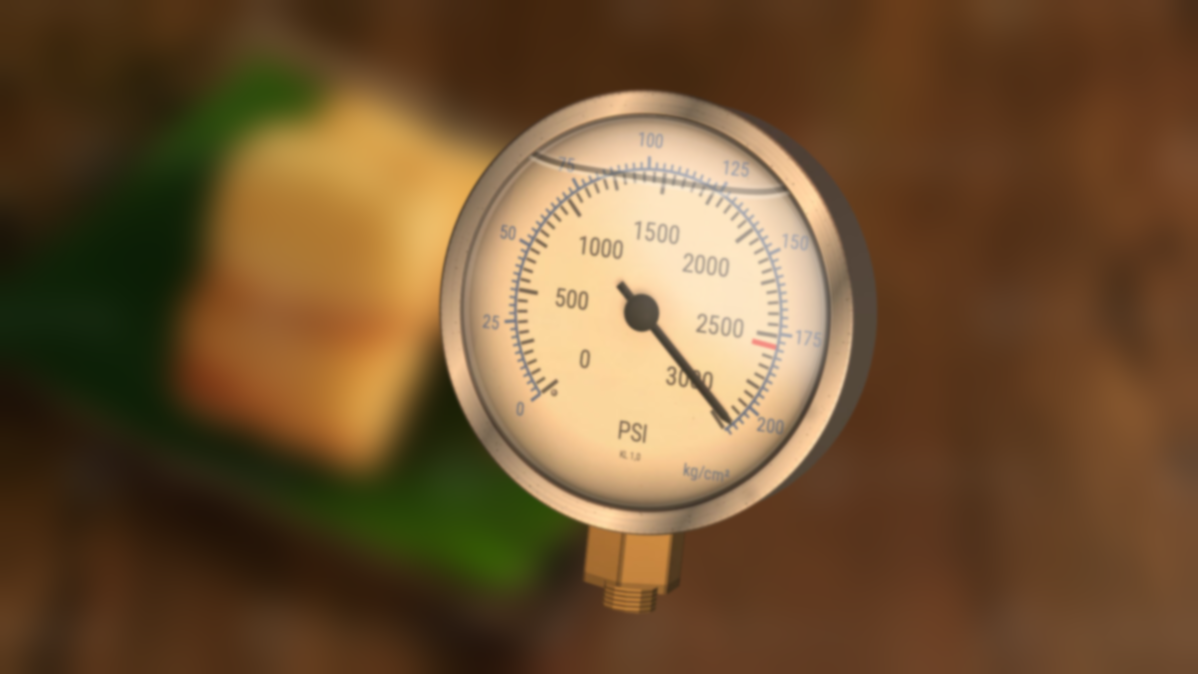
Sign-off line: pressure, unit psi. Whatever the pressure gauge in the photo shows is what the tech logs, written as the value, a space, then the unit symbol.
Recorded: 2950 psi
